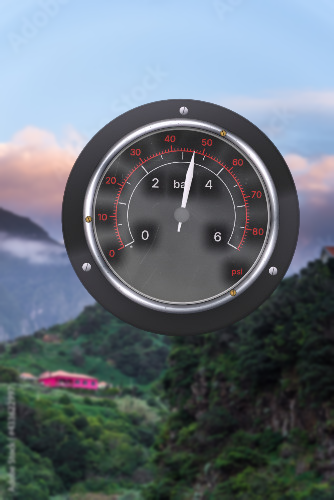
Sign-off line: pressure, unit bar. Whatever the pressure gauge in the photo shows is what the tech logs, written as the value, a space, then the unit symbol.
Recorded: 3.25 bar
